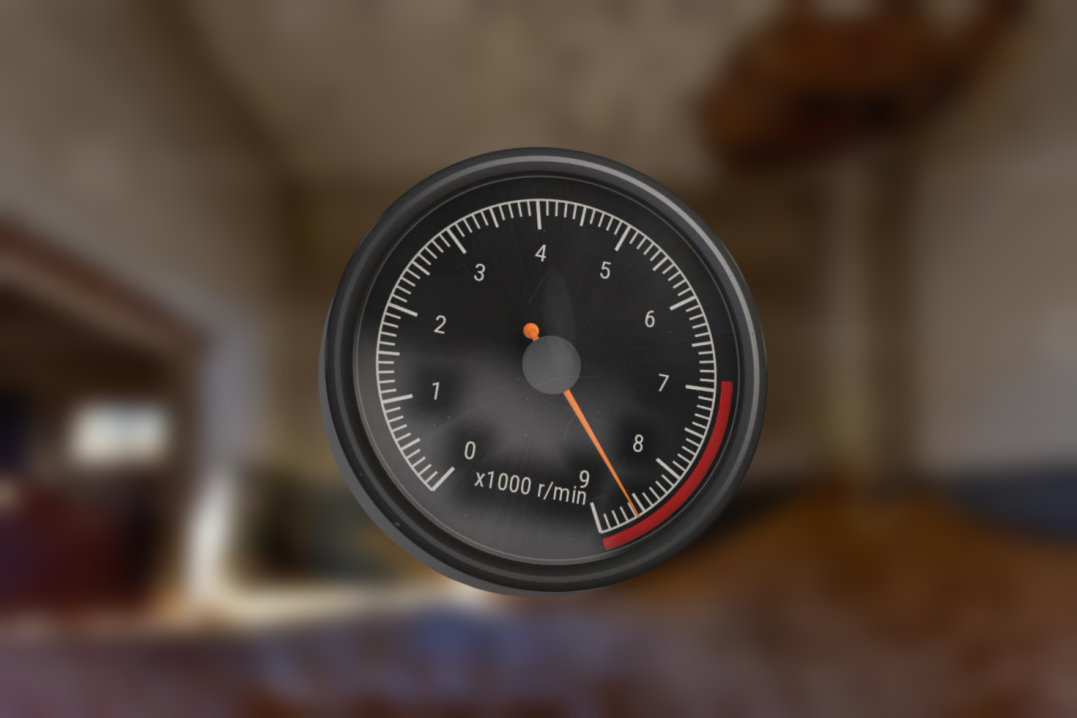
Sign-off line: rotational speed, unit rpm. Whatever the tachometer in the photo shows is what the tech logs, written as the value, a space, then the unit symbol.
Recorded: 8600 rpm
